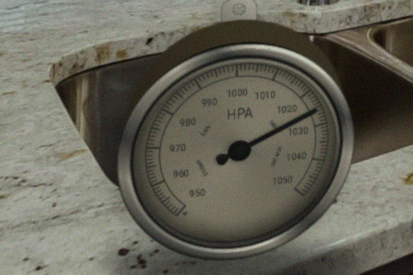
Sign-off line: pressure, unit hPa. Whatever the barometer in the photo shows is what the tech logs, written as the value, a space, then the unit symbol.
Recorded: 1025 hPa
